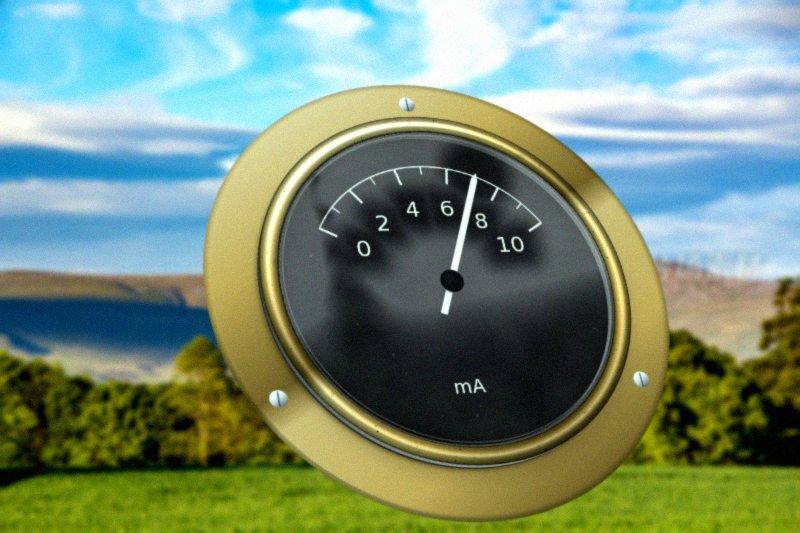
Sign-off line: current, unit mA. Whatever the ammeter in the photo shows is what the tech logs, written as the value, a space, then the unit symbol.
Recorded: 7 mA
